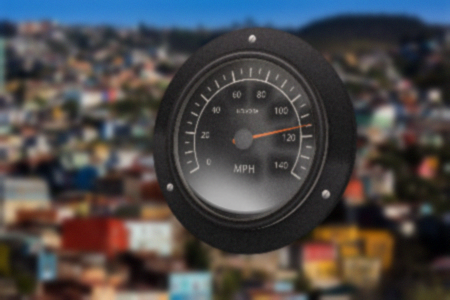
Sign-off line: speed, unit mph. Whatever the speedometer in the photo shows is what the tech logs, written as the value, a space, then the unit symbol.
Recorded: 115 mph
